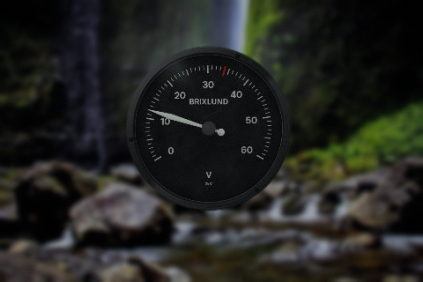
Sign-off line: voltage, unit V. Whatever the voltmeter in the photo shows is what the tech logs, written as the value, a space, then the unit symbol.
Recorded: 12 V
